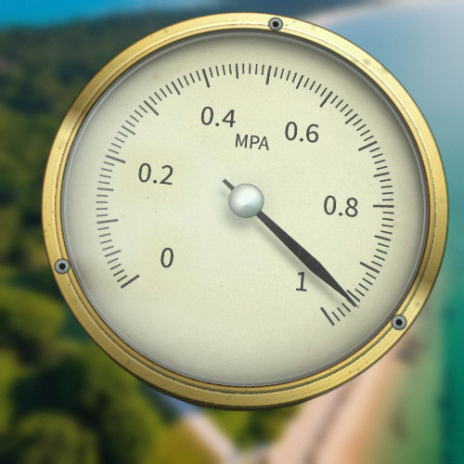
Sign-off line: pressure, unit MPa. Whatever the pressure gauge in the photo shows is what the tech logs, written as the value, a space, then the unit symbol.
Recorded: 0.96 MPa
